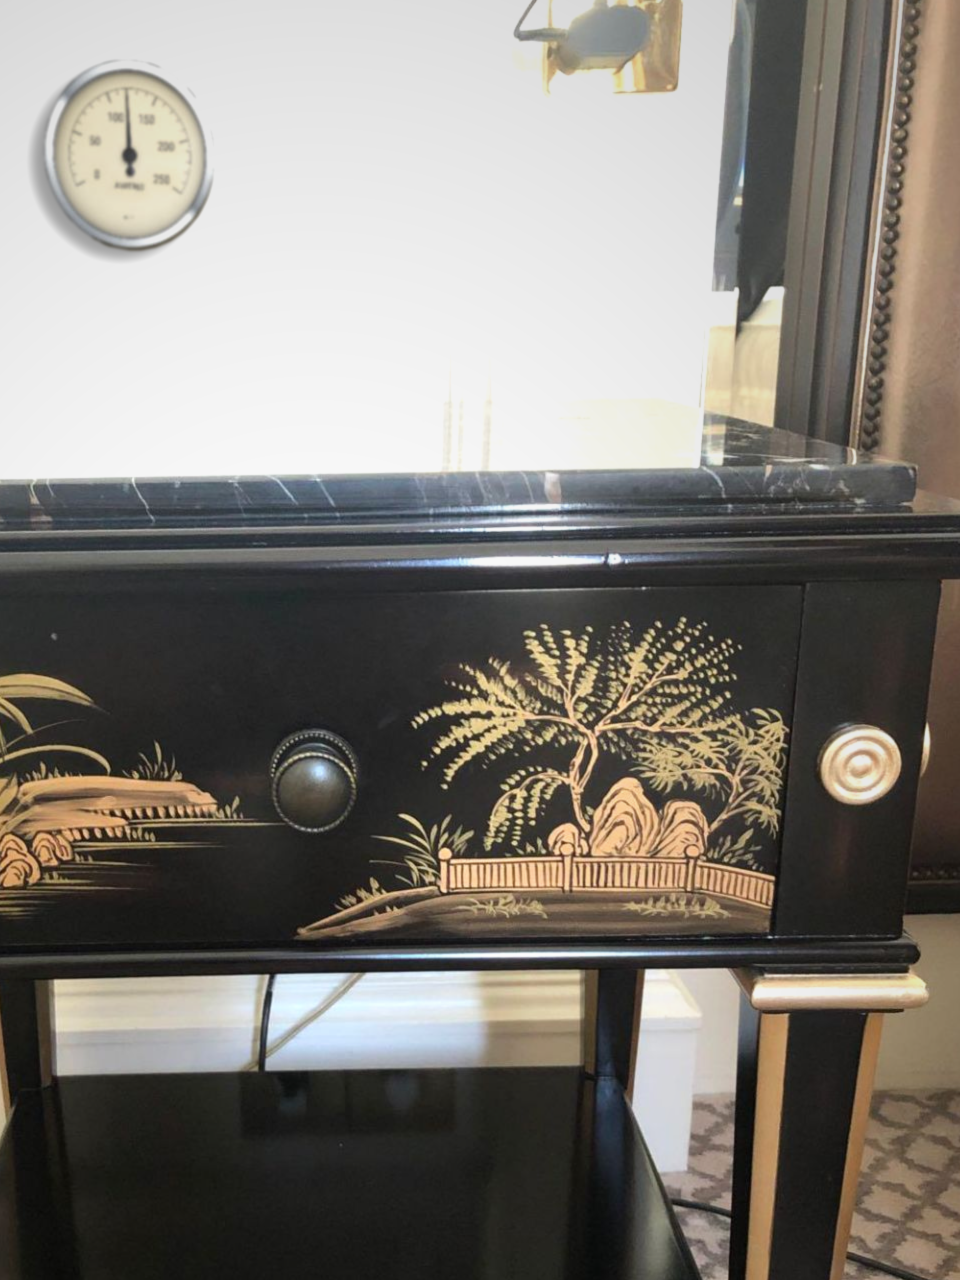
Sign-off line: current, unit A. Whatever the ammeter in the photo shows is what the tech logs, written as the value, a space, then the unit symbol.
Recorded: 120 A
